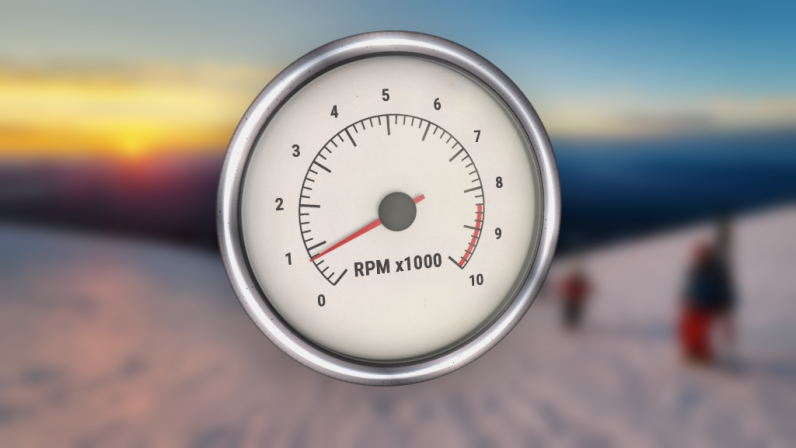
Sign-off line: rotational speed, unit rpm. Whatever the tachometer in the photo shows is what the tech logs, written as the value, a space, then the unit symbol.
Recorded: 800 rpm
